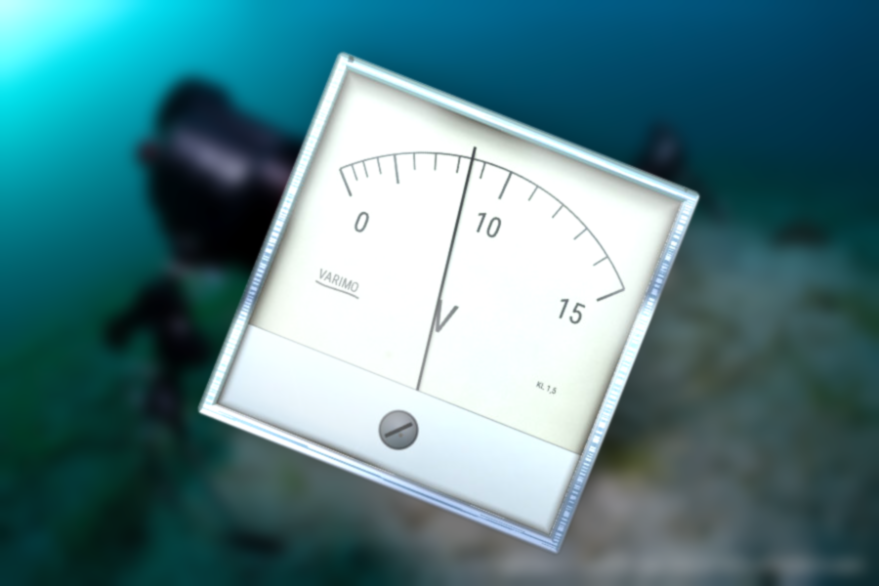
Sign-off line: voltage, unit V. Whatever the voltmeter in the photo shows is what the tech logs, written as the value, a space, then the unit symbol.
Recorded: 8.5 V
